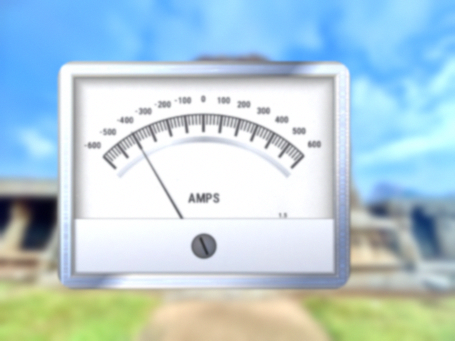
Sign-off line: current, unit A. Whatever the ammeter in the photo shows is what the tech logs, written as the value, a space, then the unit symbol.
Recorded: -400 A
